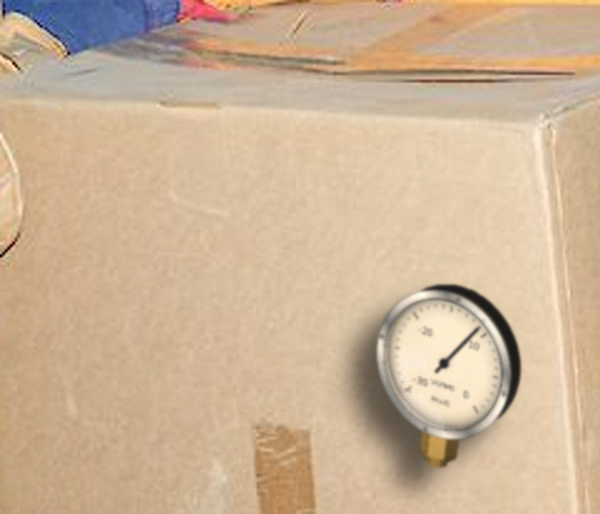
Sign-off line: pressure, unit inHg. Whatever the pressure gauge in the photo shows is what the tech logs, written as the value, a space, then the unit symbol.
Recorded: -11 inHg
